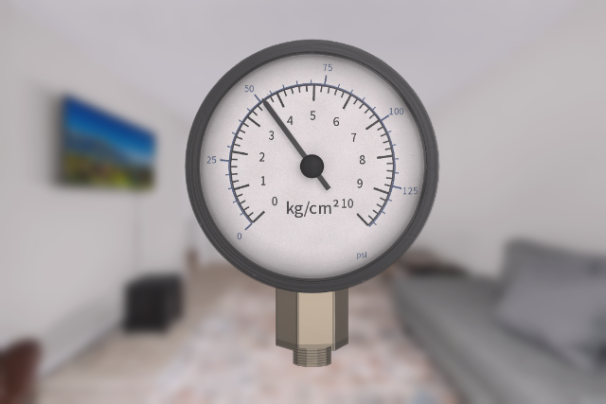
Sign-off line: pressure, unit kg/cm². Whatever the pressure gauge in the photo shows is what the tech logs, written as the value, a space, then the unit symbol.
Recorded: 3.6 kg/cm²
